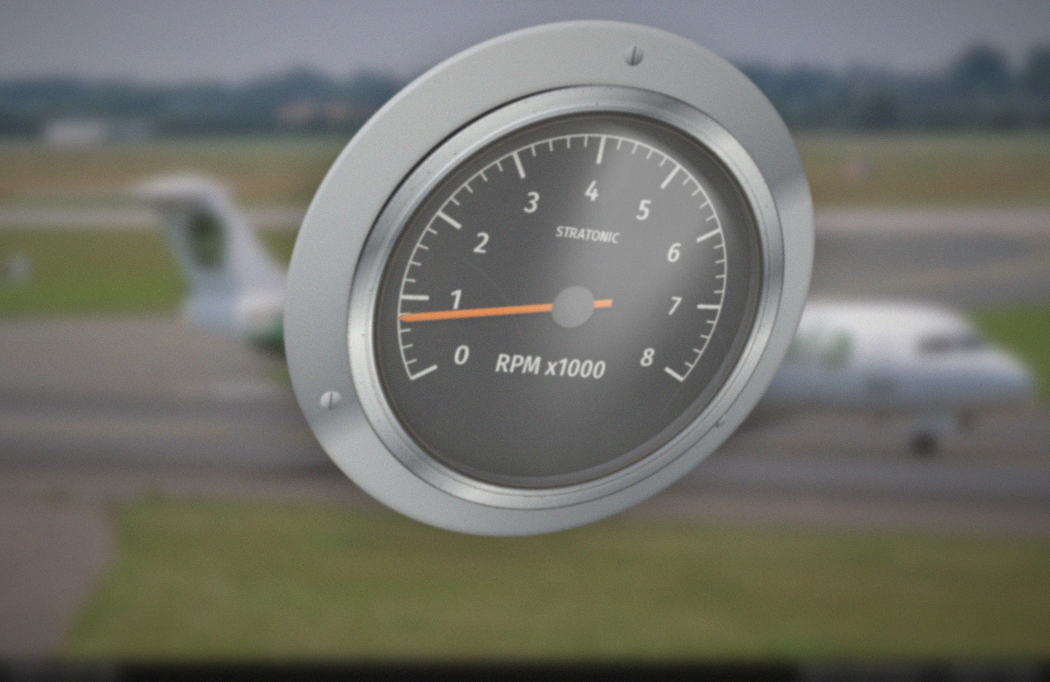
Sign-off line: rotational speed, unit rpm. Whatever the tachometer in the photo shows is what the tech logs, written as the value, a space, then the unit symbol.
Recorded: 800 rpm
